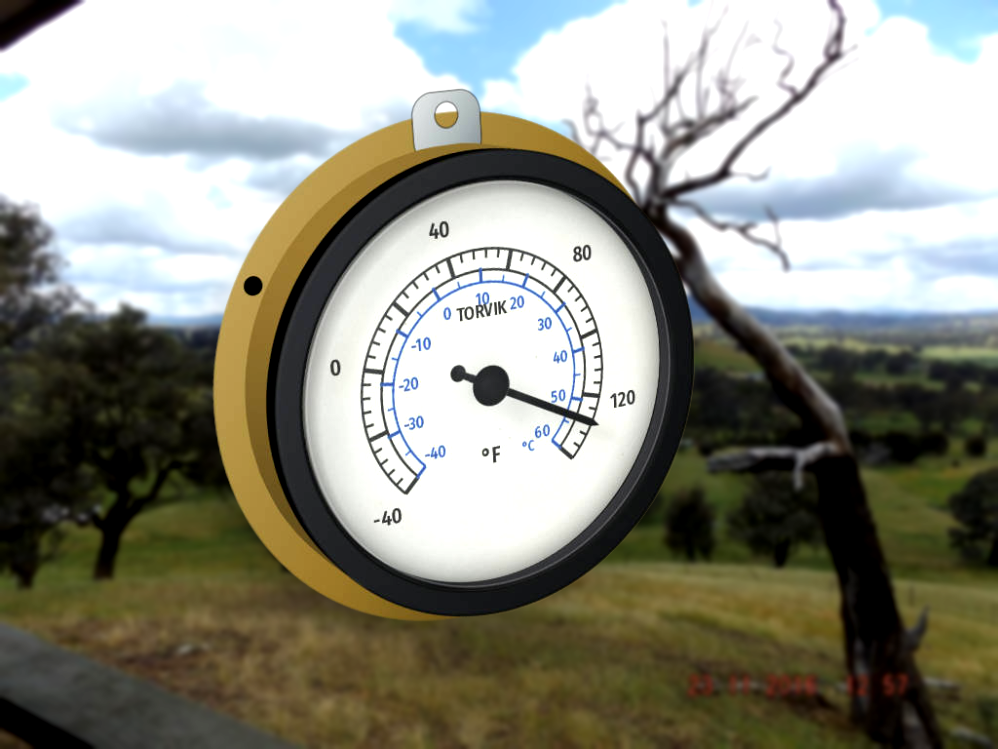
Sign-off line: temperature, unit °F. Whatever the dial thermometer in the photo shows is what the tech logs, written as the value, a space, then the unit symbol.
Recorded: 128 °F
